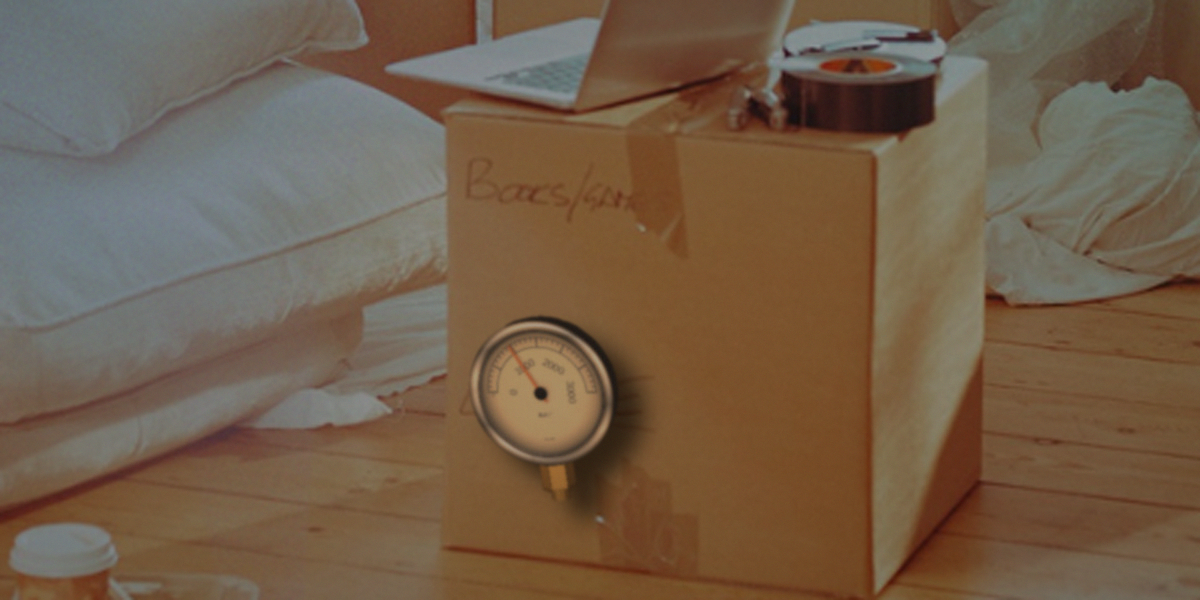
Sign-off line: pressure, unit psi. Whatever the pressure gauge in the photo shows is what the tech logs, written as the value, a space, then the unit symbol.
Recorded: 1000 psi
